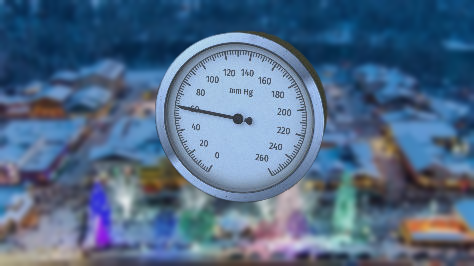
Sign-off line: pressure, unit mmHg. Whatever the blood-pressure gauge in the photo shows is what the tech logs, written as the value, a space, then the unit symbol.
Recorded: 60 mmHg
